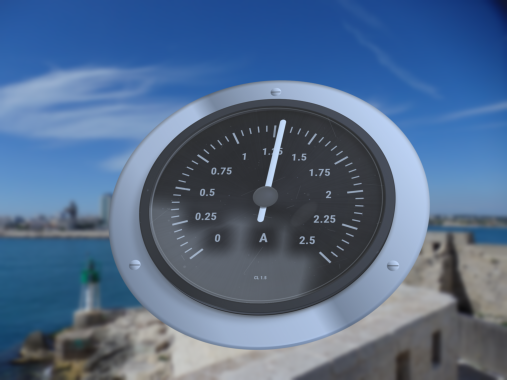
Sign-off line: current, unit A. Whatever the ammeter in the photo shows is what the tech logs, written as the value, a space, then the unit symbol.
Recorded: 1.3 A
